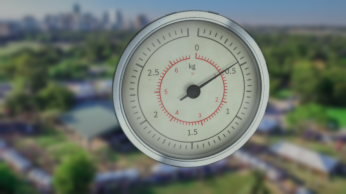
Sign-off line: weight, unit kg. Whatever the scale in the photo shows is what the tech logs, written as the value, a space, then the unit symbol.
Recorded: 0.45 kg
